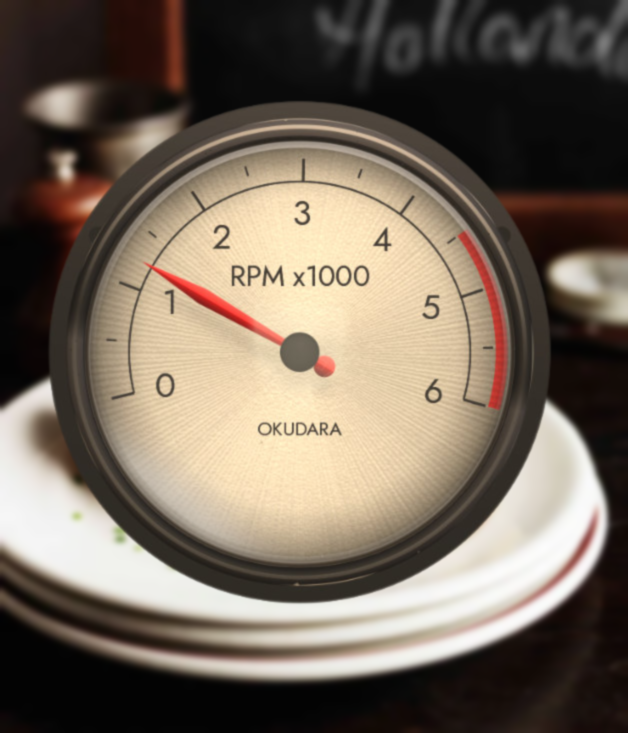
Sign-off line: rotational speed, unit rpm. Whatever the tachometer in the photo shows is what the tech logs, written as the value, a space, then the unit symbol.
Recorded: 1250 rpm
